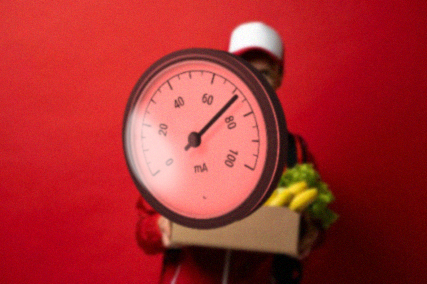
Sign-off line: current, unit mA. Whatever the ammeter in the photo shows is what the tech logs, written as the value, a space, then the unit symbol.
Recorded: 72.5 mA
